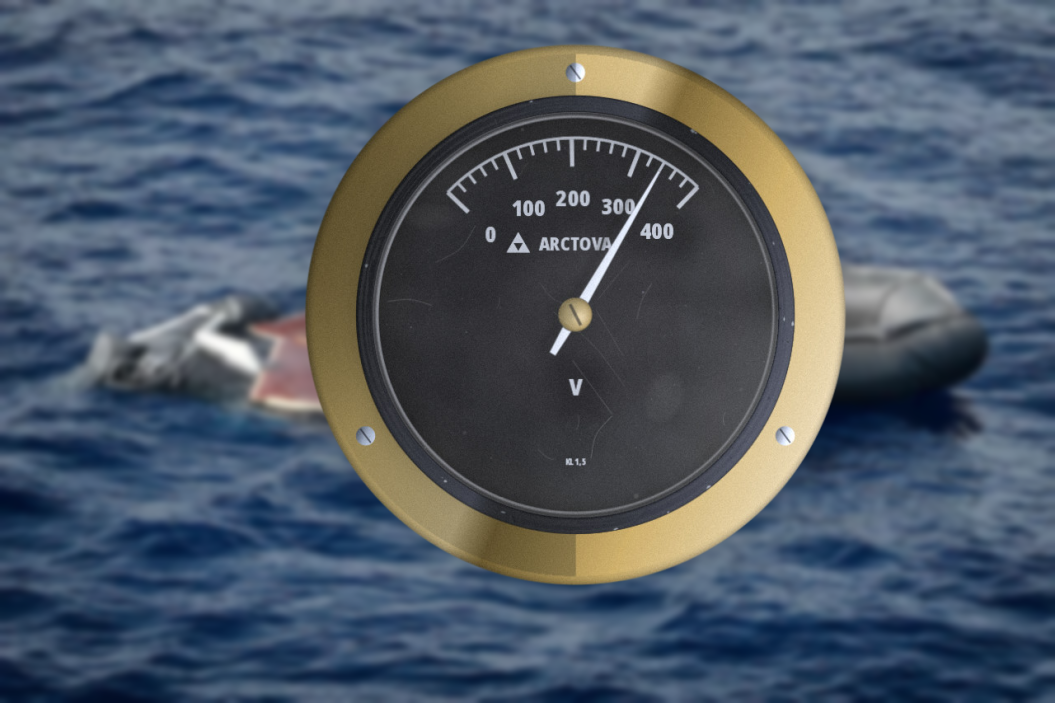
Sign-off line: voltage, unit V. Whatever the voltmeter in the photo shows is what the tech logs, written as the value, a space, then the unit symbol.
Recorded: 340 V
